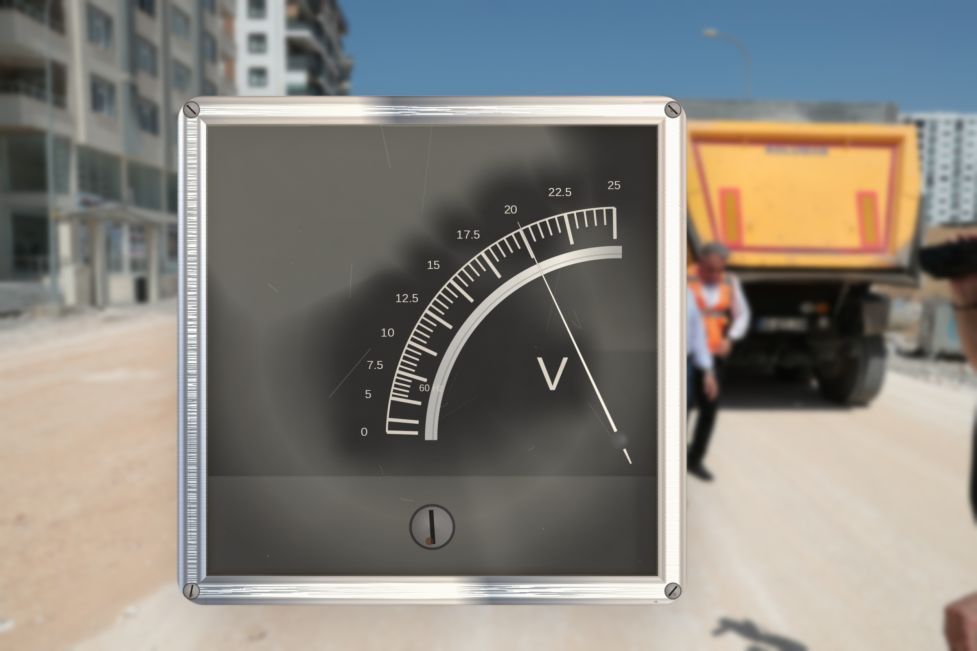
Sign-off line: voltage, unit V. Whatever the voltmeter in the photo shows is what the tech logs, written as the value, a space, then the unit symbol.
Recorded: 20 V
